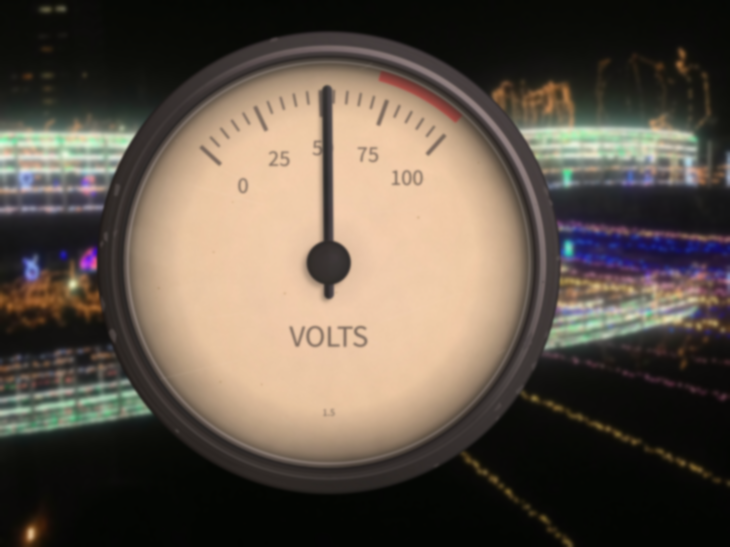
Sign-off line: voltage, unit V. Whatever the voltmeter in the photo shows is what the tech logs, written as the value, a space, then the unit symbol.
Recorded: 52.5 V
